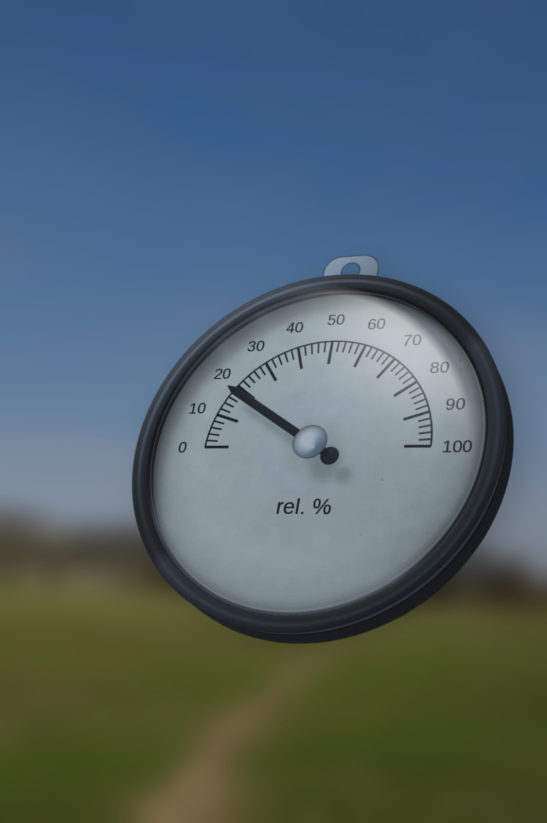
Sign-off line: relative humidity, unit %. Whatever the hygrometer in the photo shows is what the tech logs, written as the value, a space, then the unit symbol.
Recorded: 18 %
